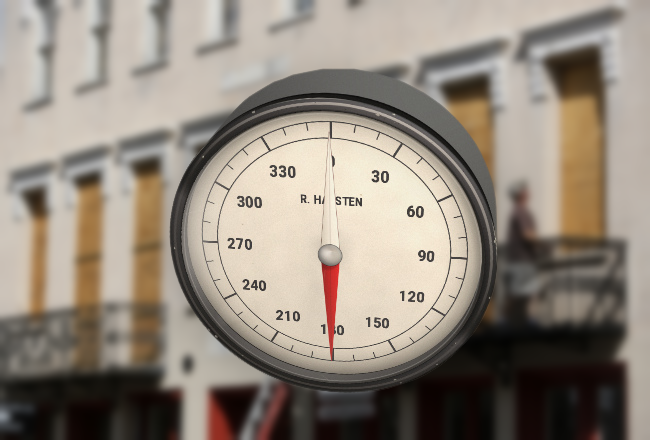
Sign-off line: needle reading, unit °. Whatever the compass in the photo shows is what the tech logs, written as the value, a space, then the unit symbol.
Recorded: 180 °
